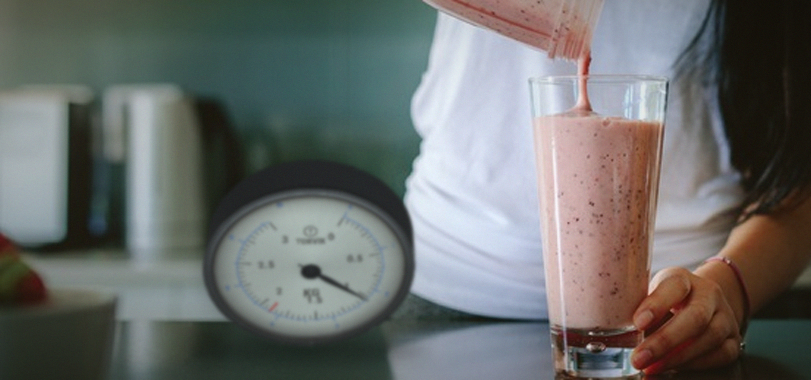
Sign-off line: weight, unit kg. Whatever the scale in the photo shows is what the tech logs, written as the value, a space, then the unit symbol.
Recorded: 1 kg
